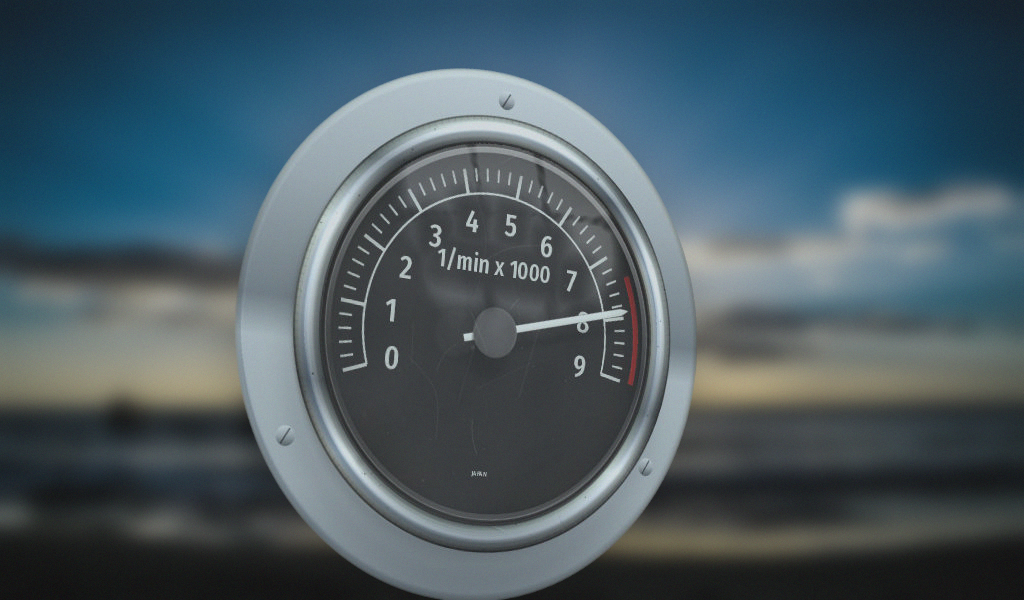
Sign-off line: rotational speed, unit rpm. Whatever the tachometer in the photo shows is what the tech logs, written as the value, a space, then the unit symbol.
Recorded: 7900 rpm
